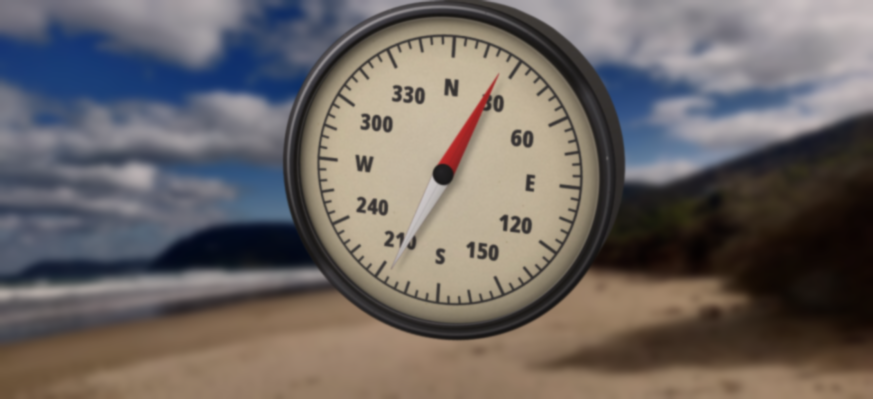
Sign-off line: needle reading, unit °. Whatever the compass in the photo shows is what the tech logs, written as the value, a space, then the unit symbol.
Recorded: 25 °
